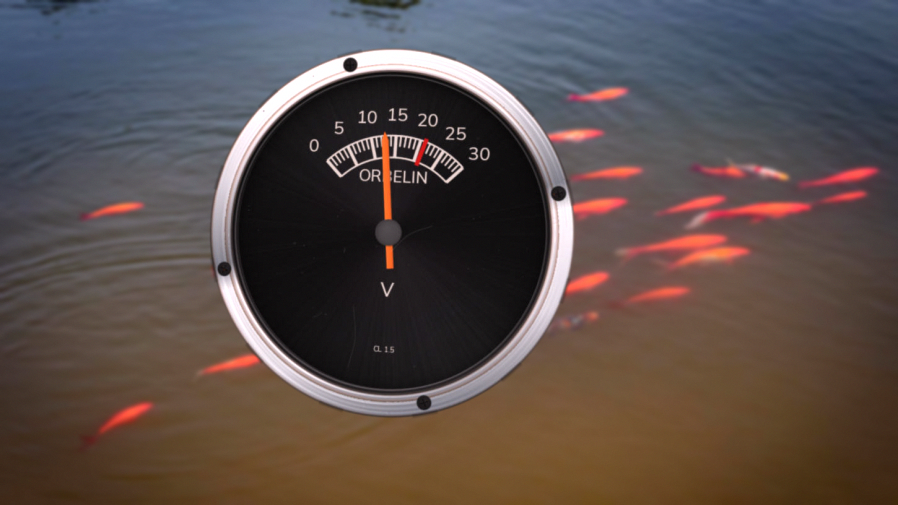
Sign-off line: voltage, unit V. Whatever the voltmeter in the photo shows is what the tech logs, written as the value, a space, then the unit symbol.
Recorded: 13 V
